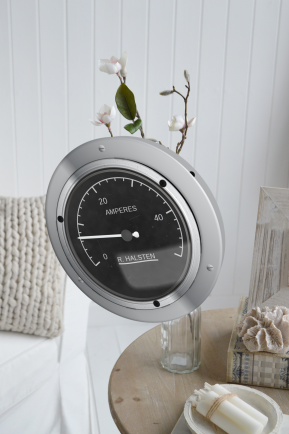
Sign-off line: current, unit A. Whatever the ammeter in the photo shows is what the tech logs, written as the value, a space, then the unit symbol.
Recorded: 7 A
